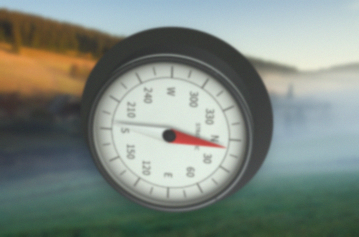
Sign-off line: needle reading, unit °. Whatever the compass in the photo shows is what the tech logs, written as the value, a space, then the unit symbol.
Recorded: 7.5 °
